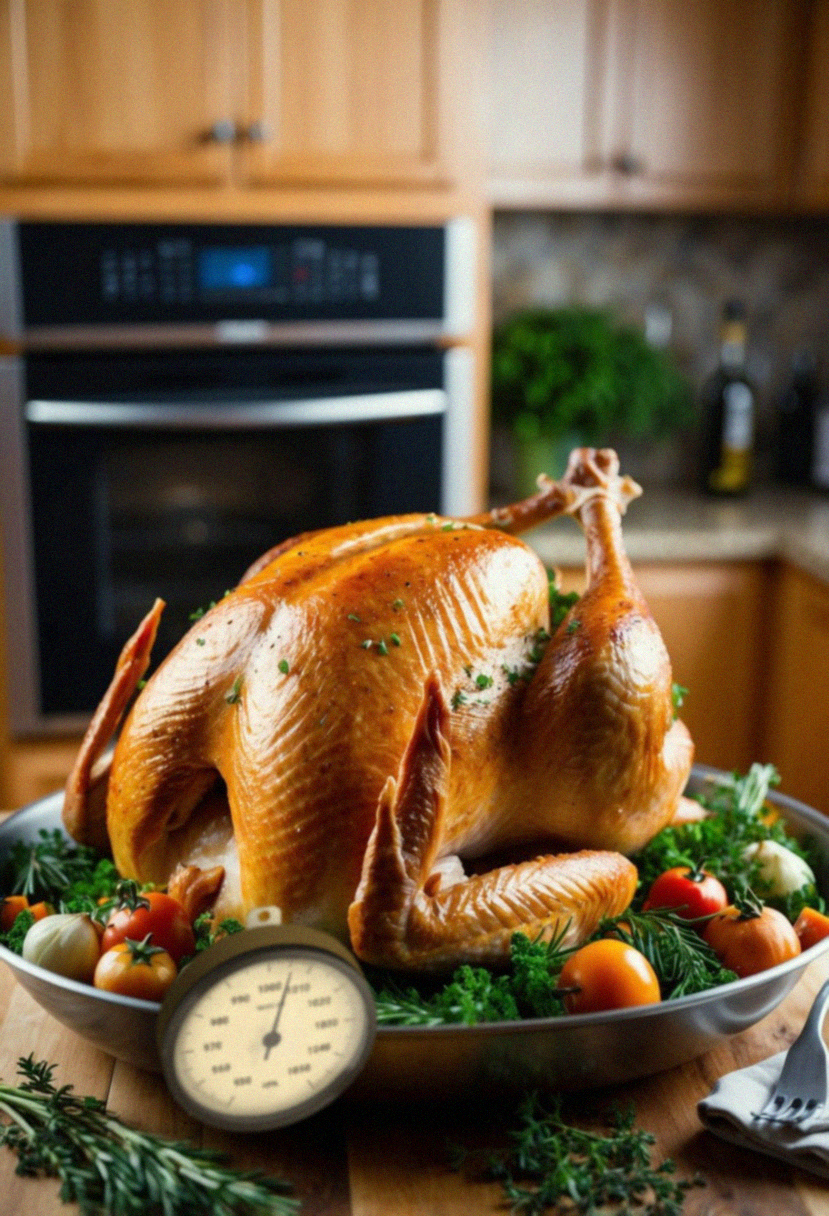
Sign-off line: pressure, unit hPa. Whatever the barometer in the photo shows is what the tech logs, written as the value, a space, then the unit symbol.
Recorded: 1005 hPa
